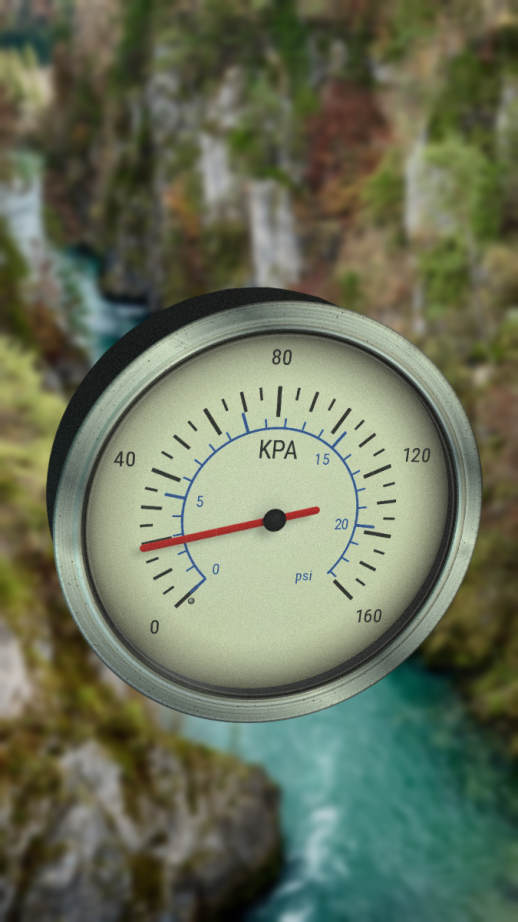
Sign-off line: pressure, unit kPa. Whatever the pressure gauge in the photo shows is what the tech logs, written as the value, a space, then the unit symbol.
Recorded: 20 kPa
